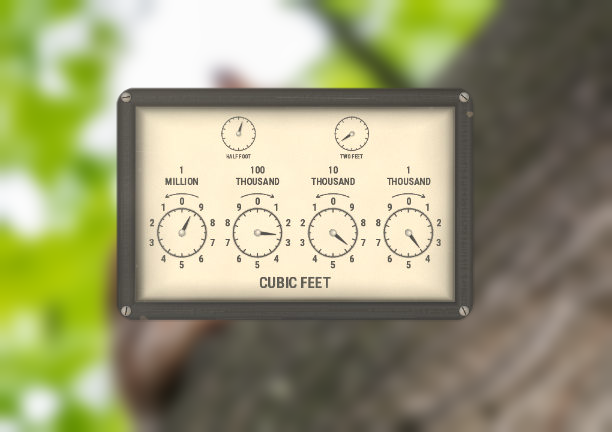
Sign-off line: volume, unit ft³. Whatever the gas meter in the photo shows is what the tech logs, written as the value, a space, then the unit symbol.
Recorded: 926400 ft³
